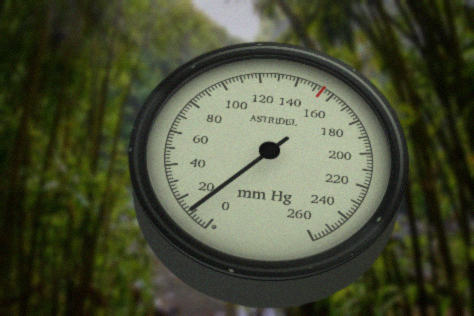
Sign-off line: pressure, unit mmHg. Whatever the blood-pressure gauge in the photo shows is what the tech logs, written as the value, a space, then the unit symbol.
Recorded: 10 mmHg
